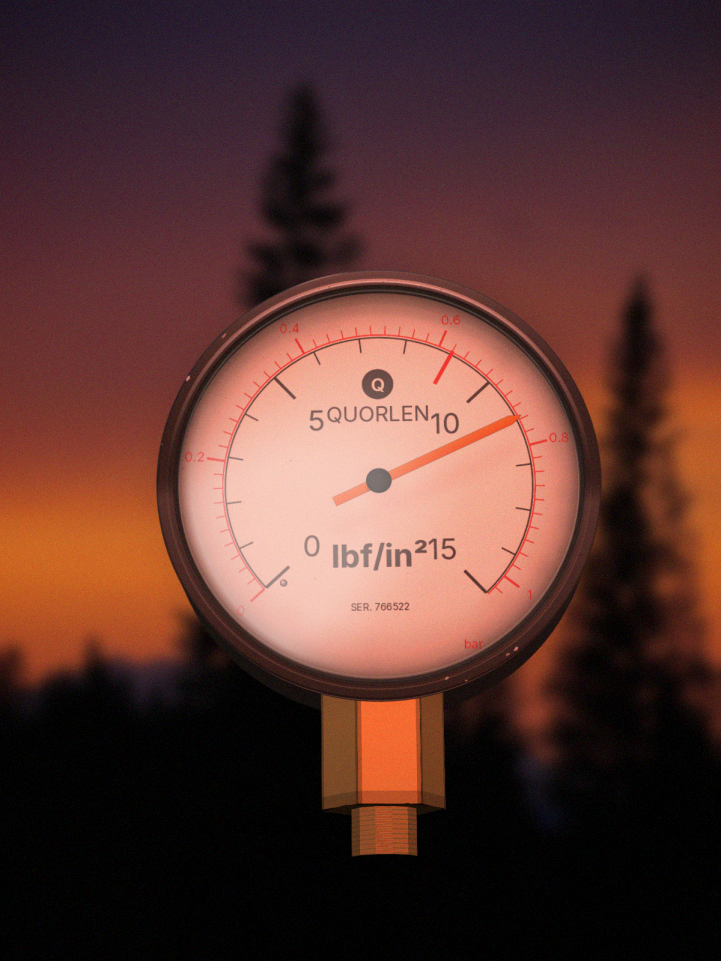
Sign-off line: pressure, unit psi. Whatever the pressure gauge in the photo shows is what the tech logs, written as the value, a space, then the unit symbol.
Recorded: 11 psi
